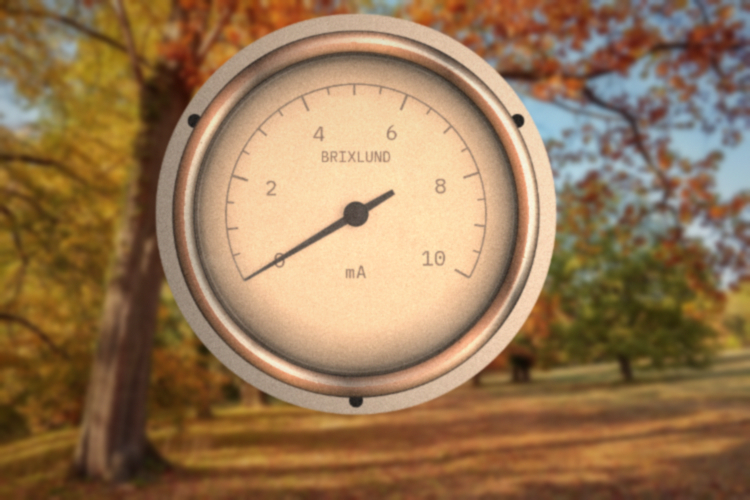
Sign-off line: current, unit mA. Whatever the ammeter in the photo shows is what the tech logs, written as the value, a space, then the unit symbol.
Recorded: 0 mA
